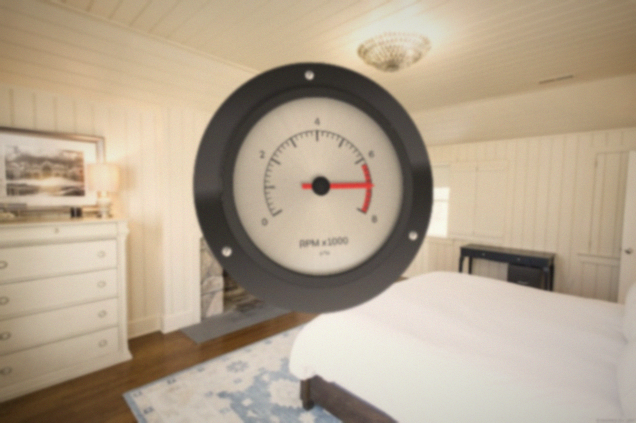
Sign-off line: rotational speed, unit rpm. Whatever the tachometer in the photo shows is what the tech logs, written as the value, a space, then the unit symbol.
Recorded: 7000 rpm
